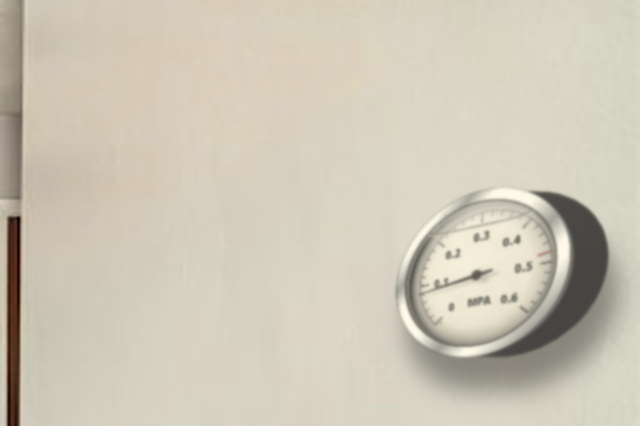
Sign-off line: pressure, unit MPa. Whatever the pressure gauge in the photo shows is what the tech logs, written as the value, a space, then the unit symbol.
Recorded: 0.08 MPa
